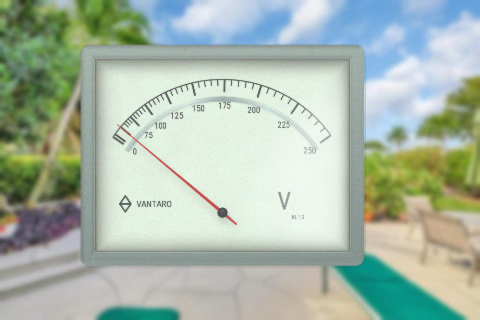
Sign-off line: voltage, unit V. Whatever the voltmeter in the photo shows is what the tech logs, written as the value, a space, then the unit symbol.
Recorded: 50 V
